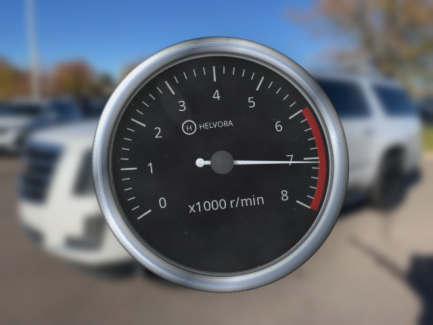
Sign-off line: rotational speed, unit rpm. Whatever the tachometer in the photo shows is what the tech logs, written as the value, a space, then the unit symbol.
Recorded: 7100 rpm
